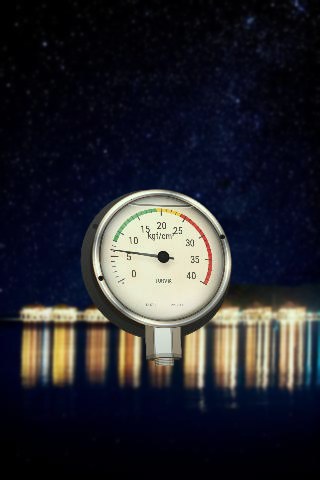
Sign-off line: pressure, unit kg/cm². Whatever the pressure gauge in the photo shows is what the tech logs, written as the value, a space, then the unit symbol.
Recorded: 6 kg/cm²
